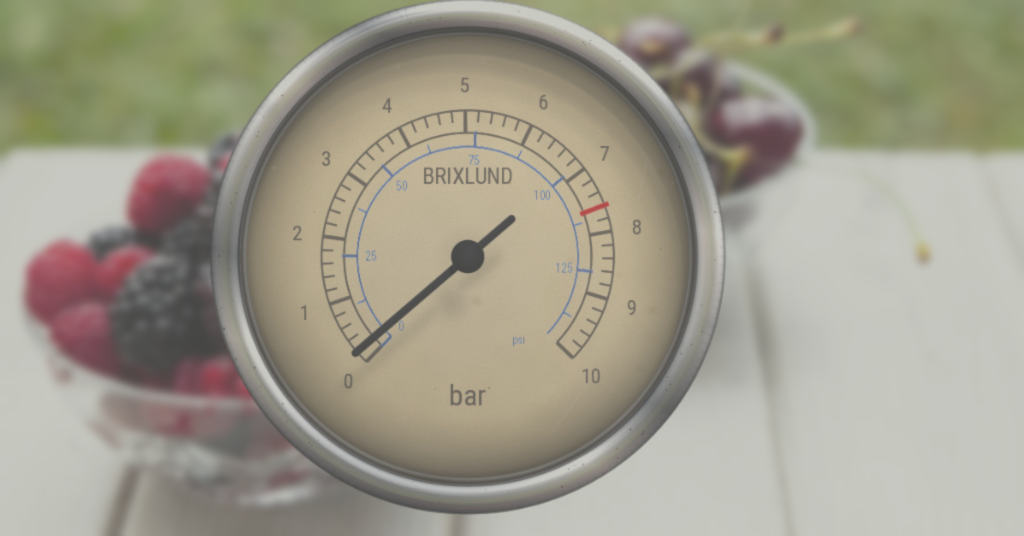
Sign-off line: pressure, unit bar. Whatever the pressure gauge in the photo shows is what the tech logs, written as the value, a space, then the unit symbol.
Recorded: 0.2 bar
